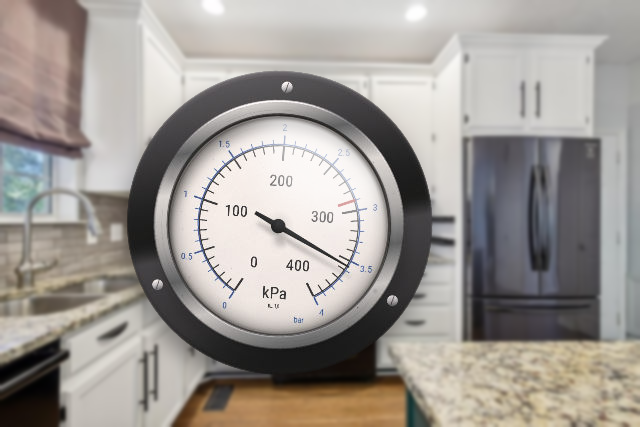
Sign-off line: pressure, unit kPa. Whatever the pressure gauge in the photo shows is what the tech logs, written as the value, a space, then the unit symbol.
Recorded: 355 kPa
